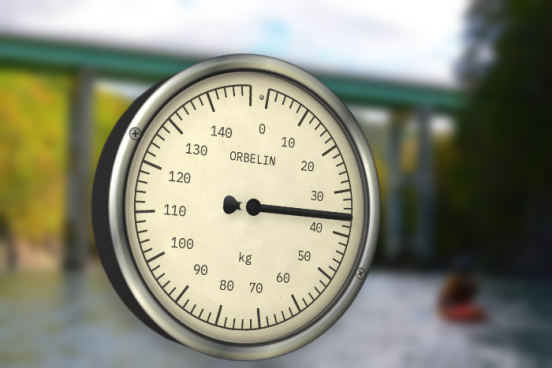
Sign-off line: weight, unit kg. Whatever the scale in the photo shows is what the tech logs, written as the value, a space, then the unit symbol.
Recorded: 36 kg
